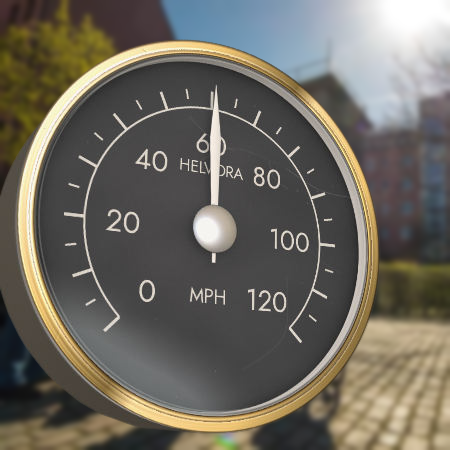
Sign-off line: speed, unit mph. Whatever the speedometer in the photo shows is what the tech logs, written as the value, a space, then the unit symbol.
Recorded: 60 mph
